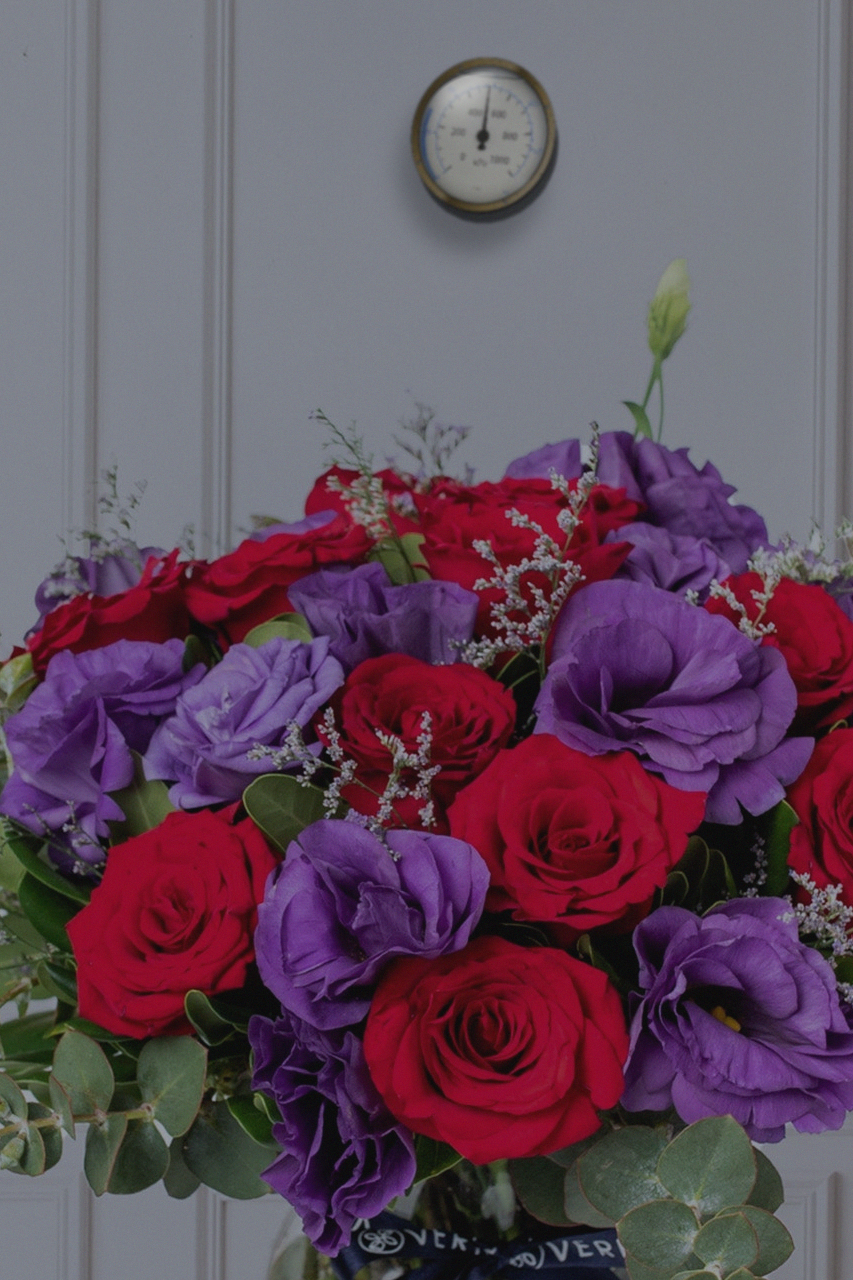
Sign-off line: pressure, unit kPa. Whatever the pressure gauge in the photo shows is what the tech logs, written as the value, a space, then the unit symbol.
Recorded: 500 kPa
